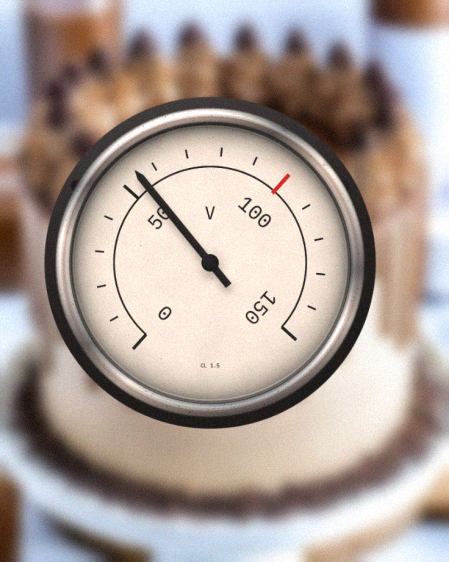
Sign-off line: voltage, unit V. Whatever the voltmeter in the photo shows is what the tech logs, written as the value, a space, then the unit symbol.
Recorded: 55 V
